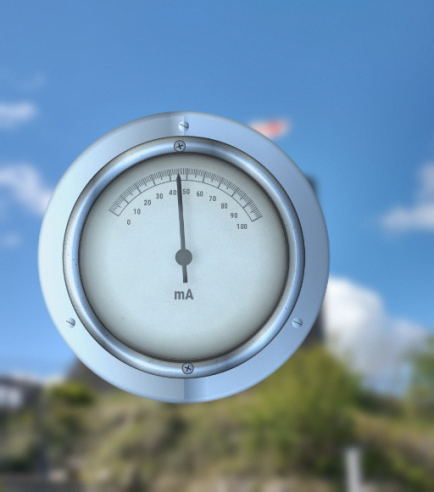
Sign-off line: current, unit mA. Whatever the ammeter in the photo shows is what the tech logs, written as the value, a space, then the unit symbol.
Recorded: 45 mA
